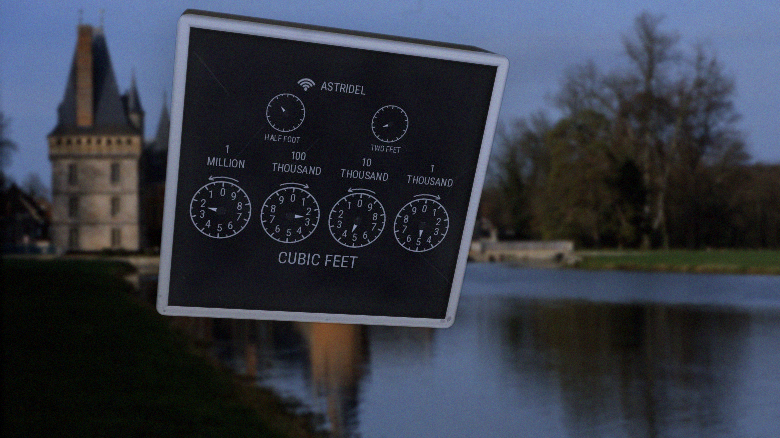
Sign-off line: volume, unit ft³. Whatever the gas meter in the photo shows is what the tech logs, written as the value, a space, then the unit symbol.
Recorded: 224500 ft³
